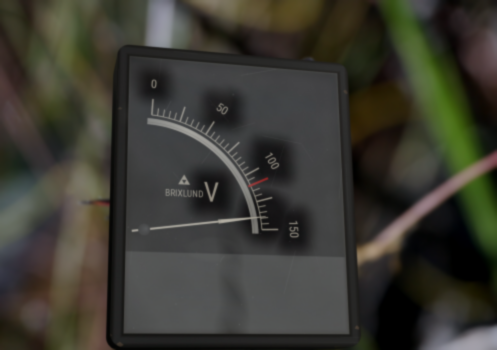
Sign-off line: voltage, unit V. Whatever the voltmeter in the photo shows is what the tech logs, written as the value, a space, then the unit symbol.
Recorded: 140 V
